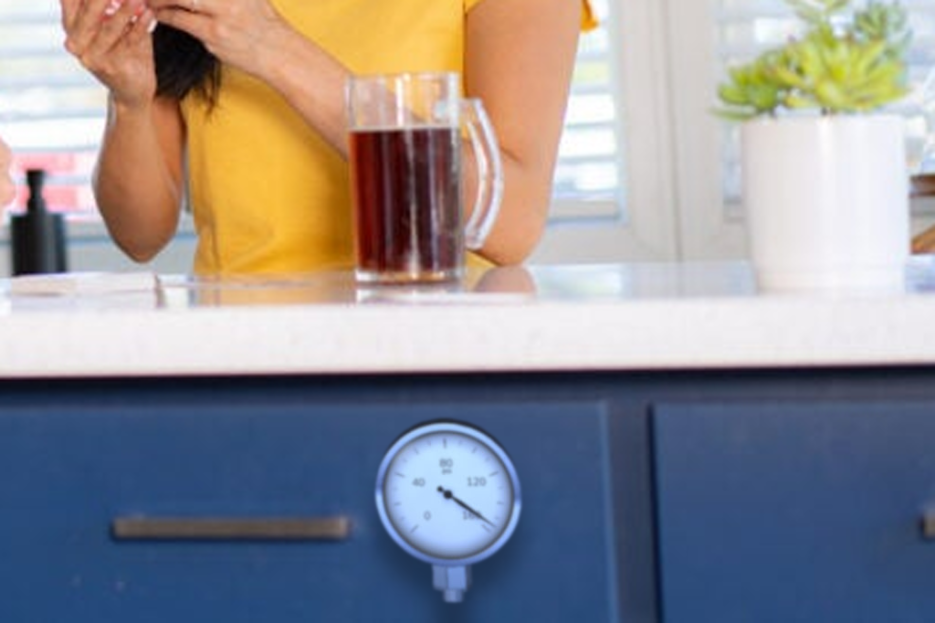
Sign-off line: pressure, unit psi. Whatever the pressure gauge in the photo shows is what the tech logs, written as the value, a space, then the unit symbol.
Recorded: 155 psi
